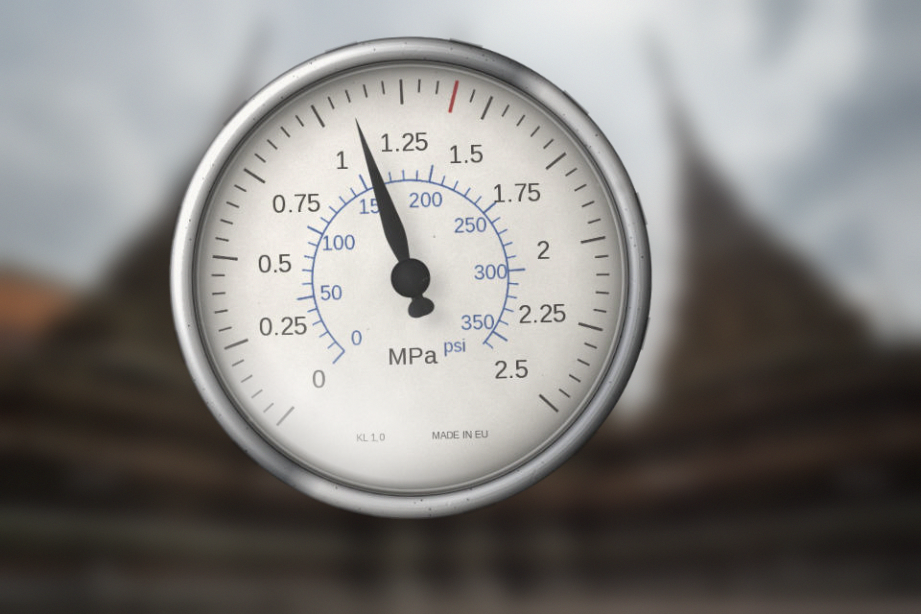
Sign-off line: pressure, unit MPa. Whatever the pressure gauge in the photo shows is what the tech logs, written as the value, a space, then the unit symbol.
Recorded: 1.1 MPa
